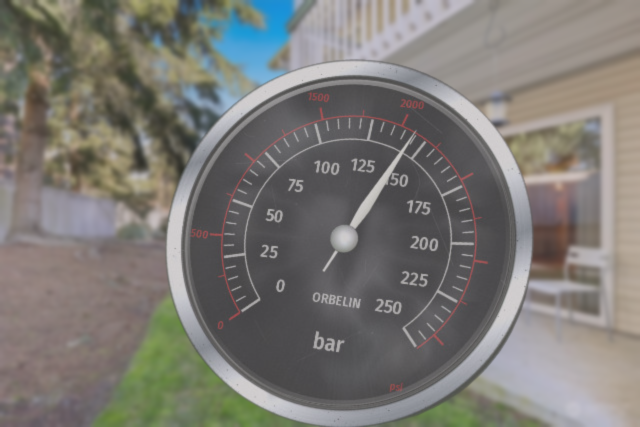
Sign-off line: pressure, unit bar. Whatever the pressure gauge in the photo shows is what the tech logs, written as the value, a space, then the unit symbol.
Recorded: 145 bar
